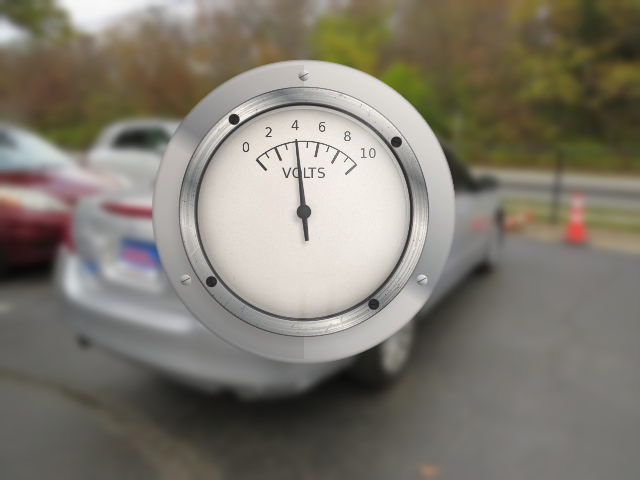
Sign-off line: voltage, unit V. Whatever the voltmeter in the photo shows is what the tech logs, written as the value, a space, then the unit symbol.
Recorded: 4 V
